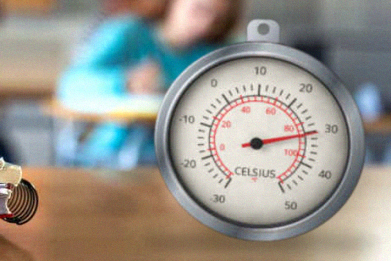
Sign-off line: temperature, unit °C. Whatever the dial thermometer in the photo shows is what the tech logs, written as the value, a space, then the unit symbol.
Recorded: 30 °C
